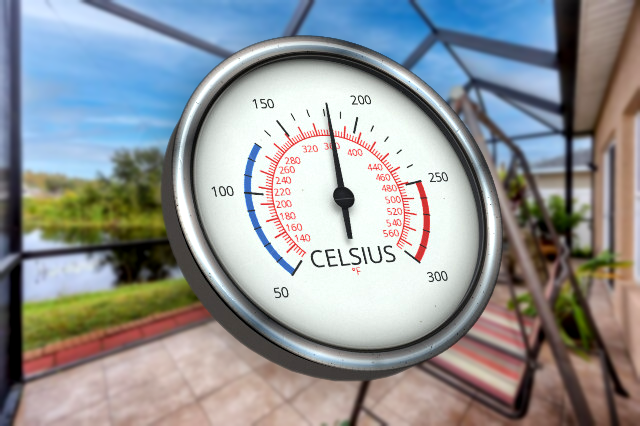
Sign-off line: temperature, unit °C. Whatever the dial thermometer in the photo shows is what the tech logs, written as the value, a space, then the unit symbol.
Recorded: 180 °C
